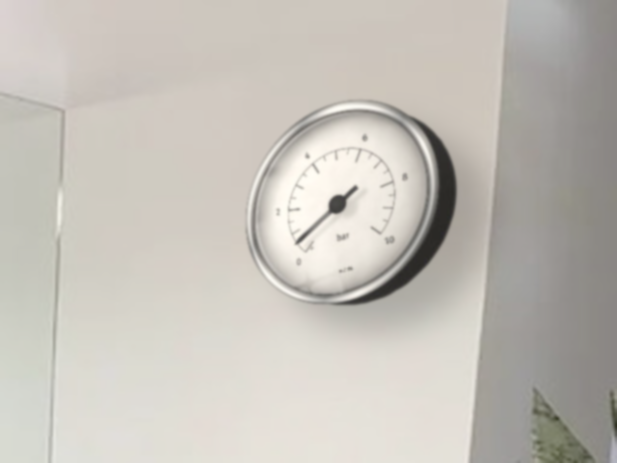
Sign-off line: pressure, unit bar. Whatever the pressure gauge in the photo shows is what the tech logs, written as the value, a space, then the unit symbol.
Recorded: 0.5 bar
